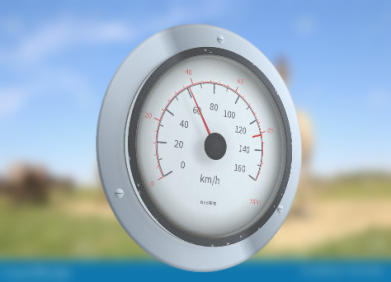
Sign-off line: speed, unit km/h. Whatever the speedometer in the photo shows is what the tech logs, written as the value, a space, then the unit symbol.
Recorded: 60 km/h
